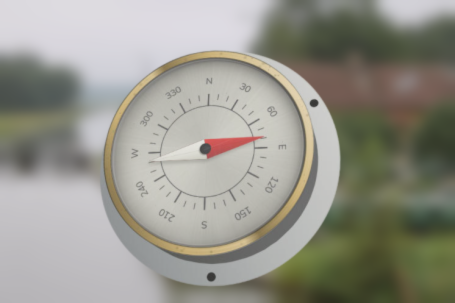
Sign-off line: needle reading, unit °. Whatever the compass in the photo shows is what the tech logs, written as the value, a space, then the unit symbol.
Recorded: 80 °
